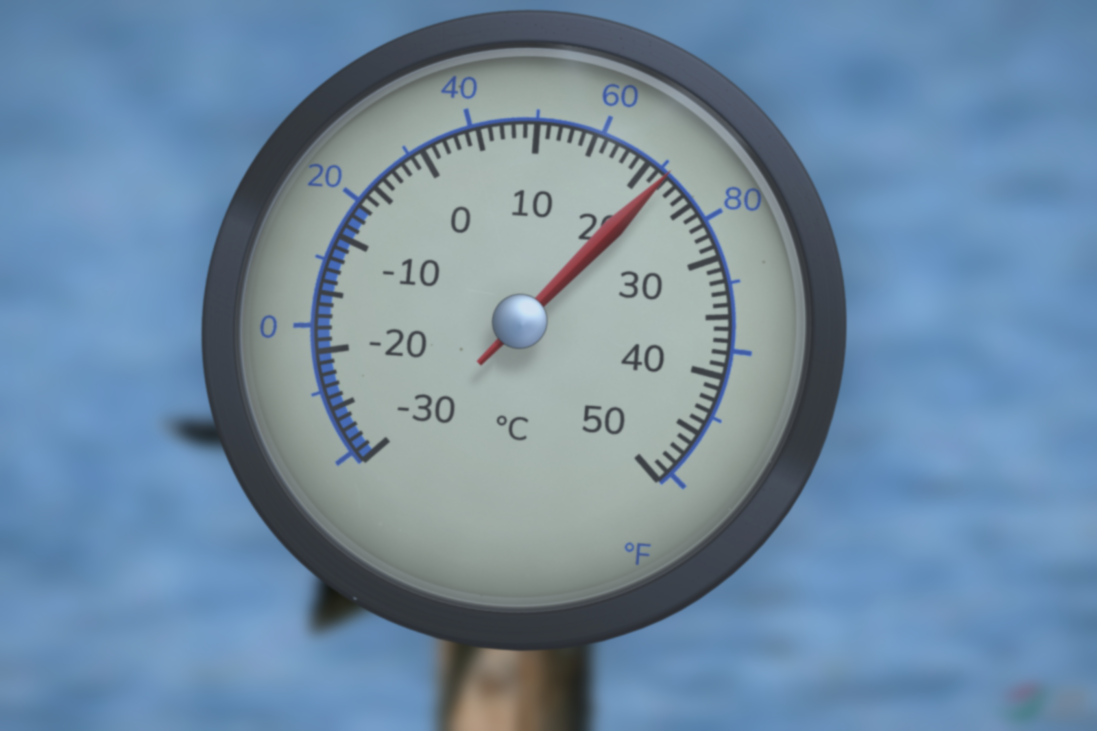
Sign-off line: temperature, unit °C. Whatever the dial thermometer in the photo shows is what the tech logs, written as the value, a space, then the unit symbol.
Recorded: 22 °C
